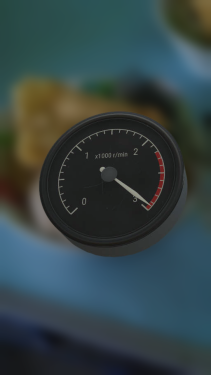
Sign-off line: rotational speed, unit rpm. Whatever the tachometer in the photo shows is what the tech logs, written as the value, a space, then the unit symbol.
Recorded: 2950 rpm
